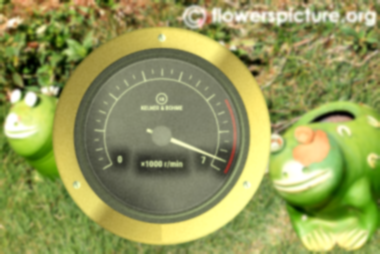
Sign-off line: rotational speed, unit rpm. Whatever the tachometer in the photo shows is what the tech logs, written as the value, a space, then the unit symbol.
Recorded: 6750 rpm
